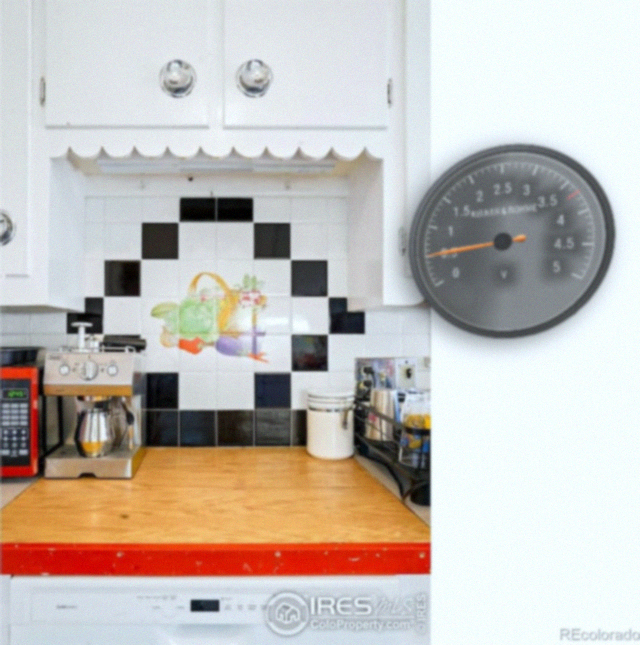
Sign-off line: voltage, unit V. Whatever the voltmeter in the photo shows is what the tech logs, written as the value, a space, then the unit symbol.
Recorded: 0.5 V
